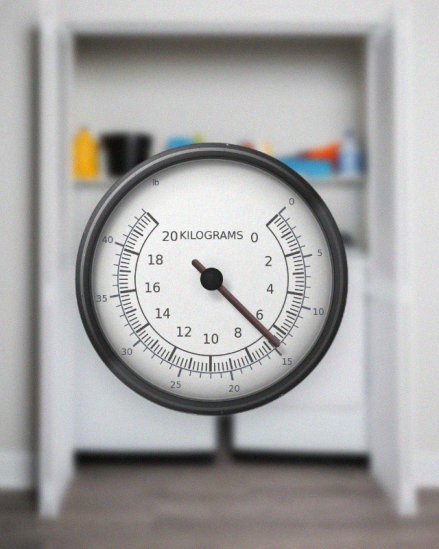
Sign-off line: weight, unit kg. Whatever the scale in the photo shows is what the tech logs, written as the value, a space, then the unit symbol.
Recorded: 6.6 kg
